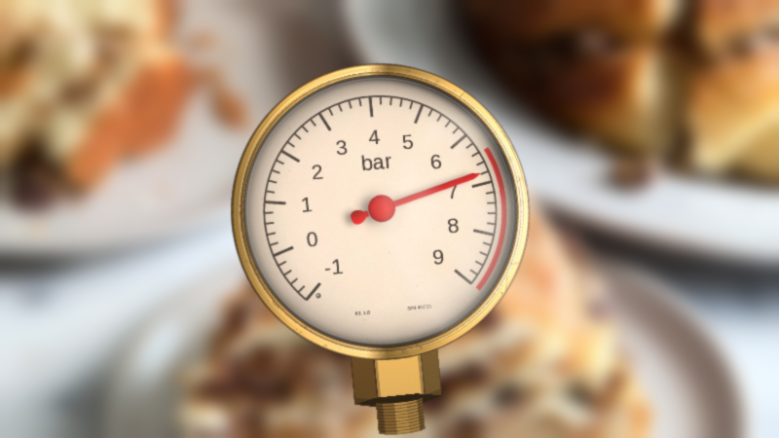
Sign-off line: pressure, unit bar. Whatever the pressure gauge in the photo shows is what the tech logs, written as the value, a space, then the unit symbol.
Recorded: 6.8 bar
